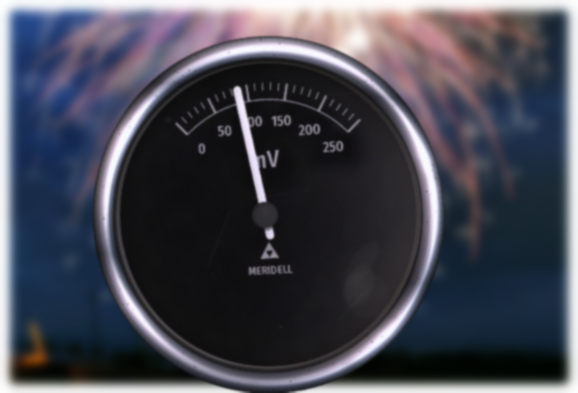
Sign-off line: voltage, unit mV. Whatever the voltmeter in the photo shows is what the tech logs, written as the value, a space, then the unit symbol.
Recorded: 90 mV
